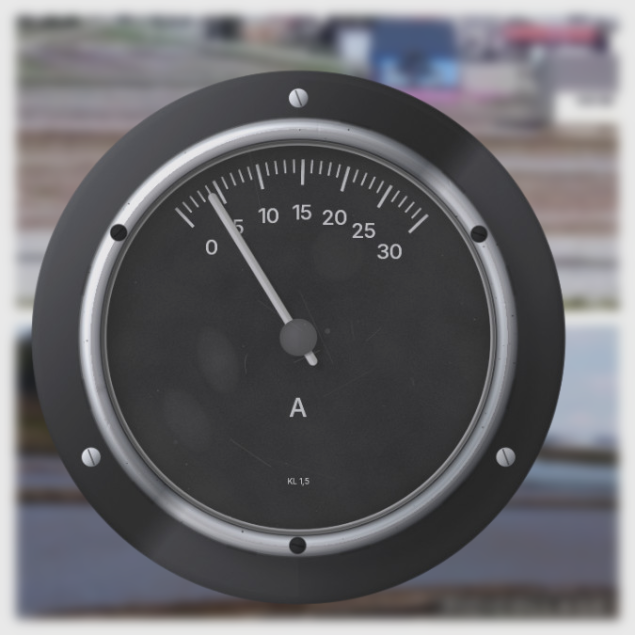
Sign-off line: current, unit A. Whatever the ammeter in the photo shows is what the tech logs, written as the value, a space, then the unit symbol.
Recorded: 4 A
